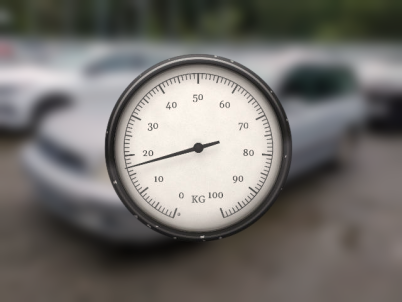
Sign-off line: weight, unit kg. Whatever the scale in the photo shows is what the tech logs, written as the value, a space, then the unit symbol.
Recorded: 17 kg
